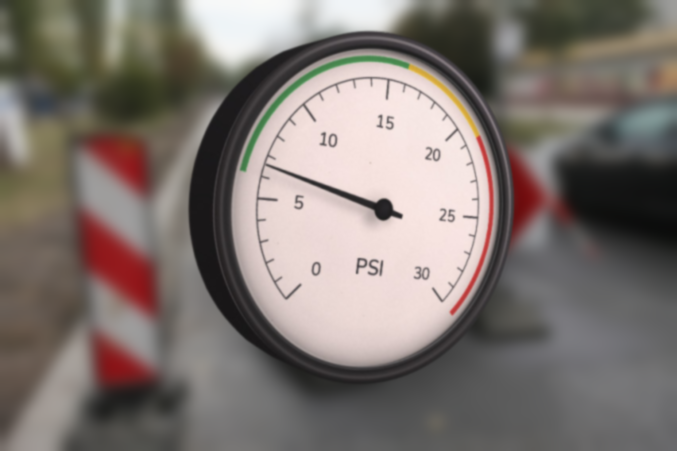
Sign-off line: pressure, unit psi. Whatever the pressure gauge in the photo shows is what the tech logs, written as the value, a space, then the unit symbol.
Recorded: 6.5 psi
